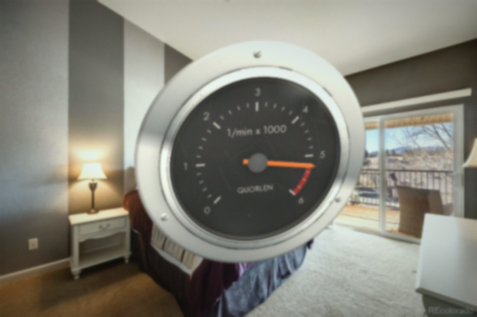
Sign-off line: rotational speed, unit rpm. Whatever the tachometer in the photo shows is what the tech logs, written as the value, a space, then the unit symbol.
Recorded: 5200 rpm
